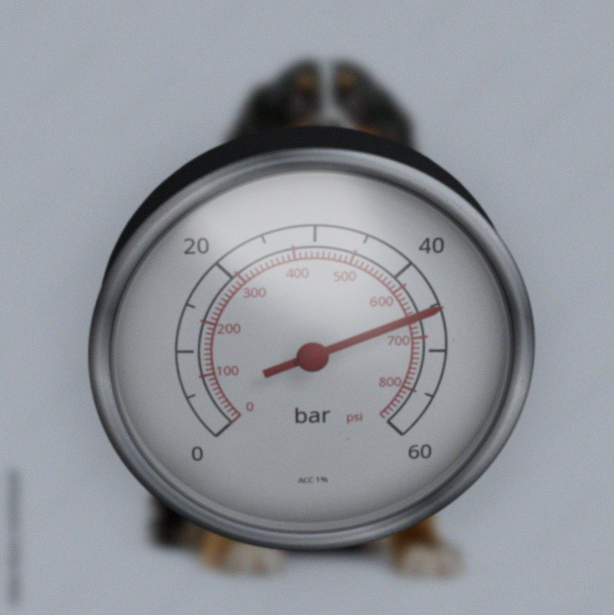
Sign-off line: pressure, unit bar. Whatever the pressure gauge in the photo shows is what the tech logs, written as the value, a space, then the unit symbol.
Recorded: 45 bar
